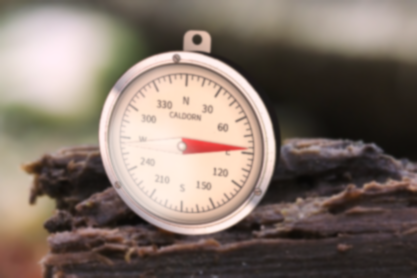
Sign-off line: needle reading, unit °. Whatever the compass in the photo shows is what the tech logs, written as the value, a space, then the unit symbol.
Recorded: 85 °
